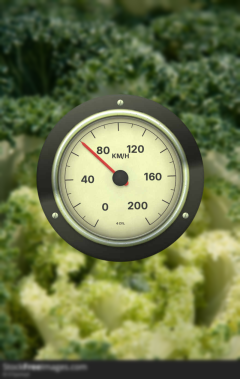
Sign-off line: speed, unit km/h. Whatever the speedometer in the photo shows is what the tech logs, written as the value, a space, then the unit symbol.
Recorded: 70 km/h
